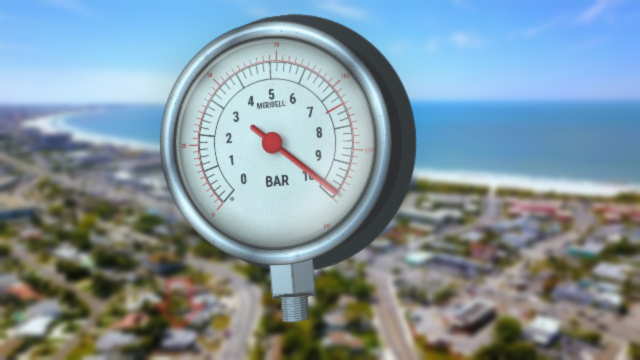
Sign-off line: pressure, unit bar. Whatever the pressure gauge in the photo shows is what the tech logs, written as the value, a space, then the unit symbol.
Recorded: 9.8 bar
